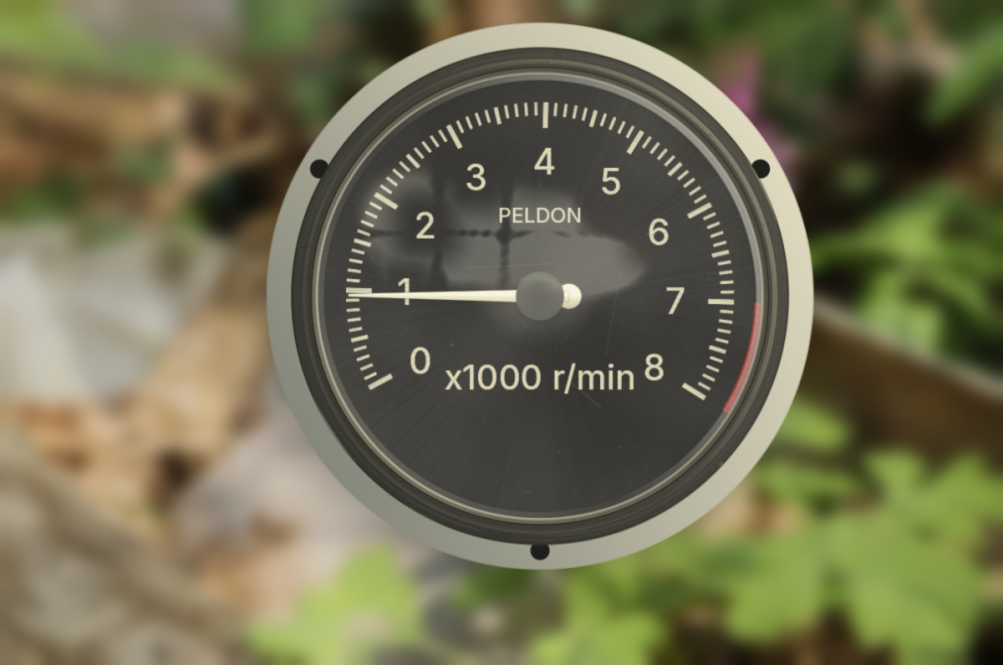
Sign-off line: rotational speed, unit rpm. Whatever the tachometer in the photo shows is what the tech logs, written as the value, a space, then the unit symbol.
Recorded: 950 rpm
